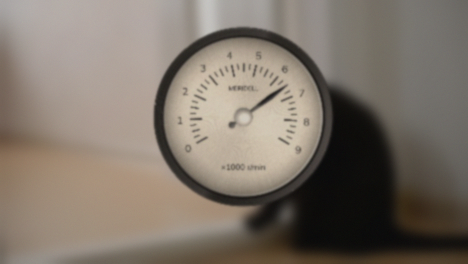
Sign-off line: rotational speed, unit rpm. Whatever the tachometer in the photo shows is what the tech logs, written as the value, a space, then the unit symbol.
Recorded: 6500 rpm
